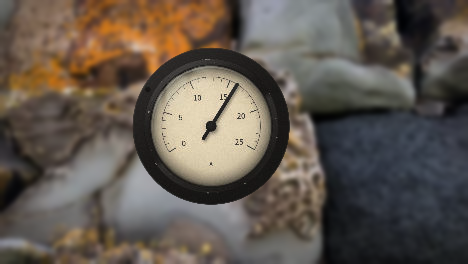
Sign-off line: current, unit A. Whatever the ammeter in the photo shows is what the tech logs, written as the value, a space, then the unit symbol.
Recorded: 16 A
